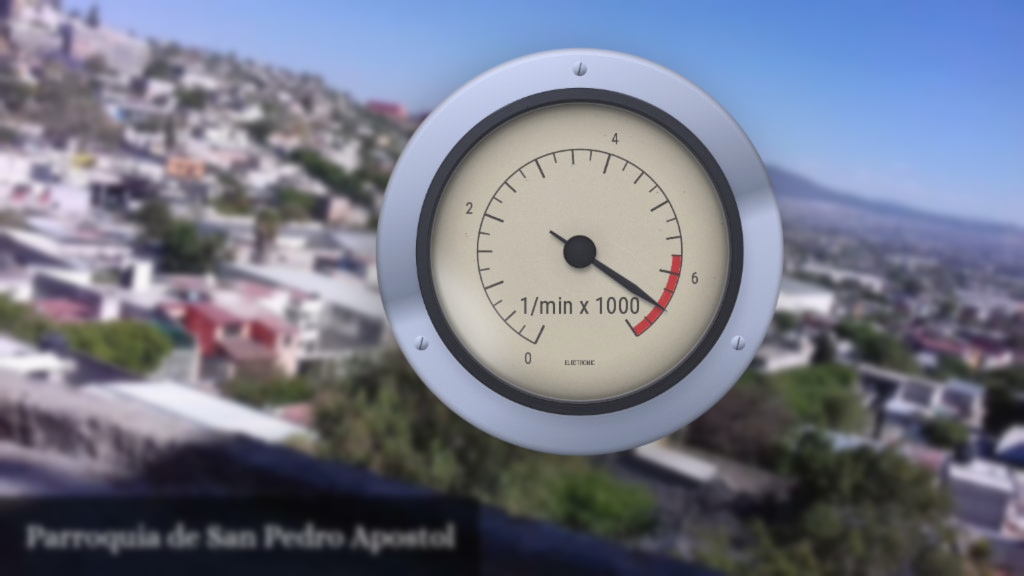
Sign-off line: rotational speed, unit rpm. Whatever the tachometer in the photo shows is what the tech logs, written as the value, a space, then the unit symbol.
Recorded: 6500 rpm
